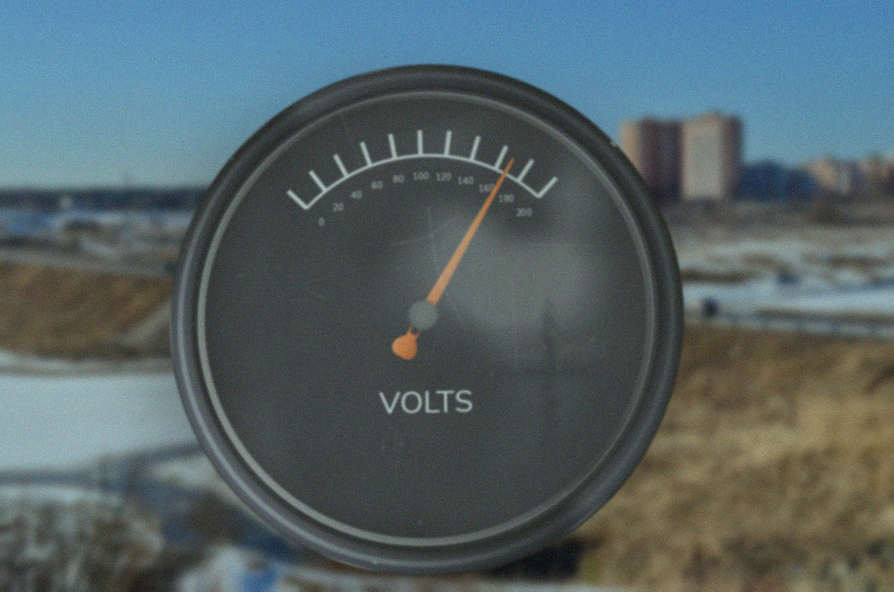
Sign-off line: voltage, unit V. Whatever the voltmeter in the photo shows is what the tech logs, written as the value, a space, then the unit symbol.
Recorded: 170 V
